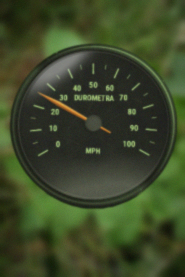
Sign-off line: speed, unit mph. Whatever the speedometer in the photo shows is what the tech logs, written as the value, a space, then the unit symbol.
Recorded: 25 mph
